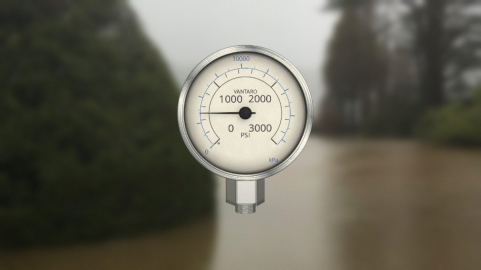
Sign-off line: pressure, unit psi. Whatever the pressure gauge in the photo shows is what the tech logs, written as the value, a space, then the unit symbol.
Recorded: 500 psi
